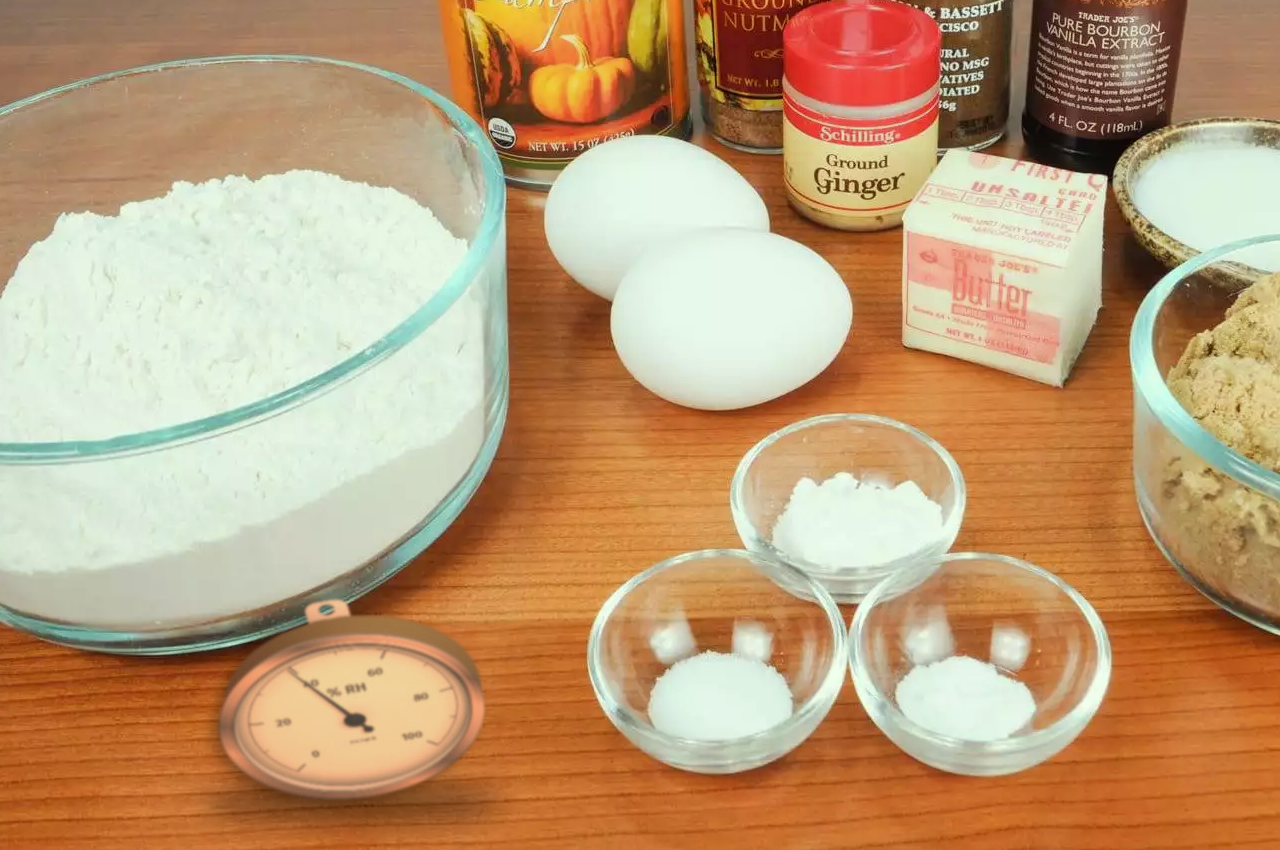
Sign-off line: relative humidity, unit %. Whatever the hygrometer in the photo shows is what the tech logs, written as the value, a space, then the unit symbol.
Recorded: 40 %
